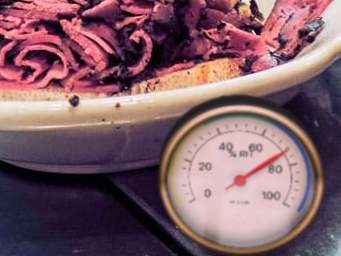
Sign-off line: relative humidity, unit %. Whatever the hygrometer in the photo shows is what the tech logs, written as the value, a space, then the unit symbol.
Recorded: 72 %
